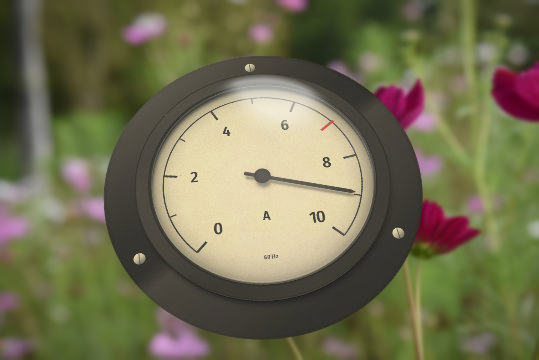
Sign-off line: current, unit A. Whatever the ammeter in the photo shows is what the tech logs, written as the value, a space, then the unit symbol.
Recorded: 9 A
